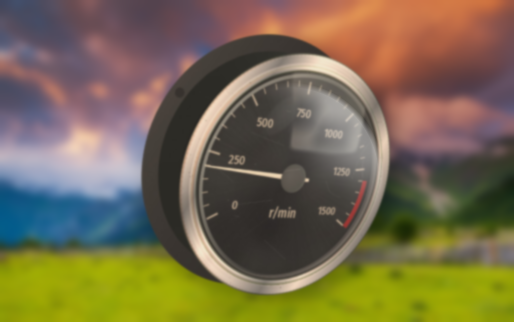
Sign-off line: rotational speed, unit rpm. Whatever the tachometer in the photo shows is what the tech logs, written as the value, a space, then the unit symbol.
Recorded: 200 rpm
